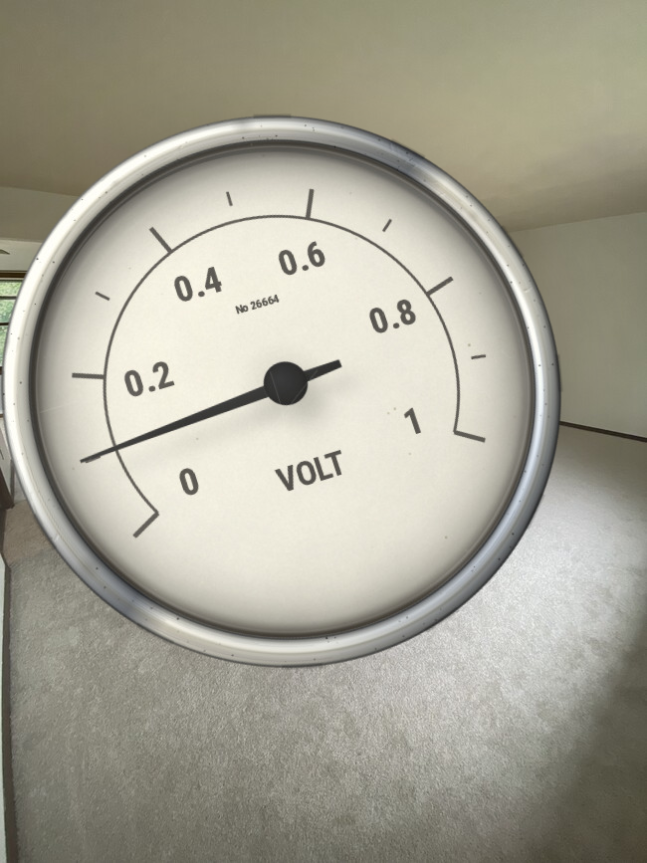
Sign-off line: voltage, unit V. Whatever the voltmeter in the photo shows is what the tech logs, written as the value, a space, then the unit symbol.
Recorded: 0.1 V
